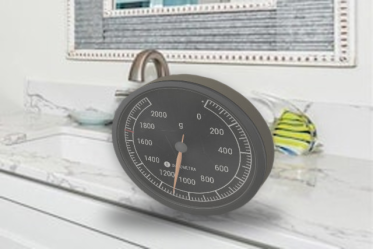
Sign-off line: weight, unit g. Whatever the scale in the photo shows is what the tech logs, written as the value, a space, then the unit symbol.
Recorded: 1100 g
